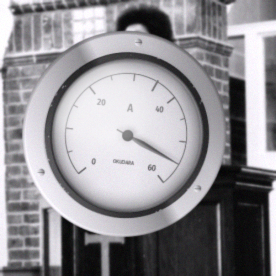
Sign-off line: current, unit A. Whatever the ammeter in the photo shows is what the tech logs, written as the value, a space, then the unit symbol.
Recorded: 55 A
